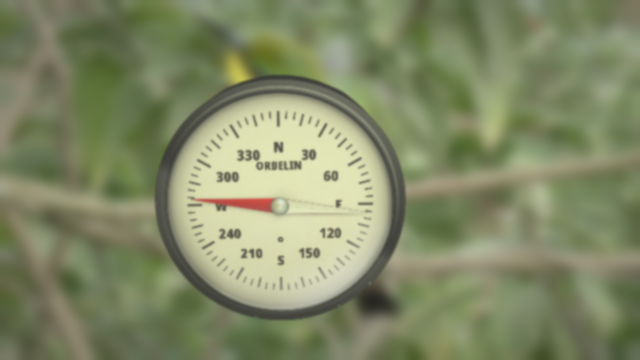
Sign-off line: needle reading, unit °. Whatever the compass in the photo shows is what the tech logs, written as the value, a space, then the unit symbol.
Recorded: 275 °
